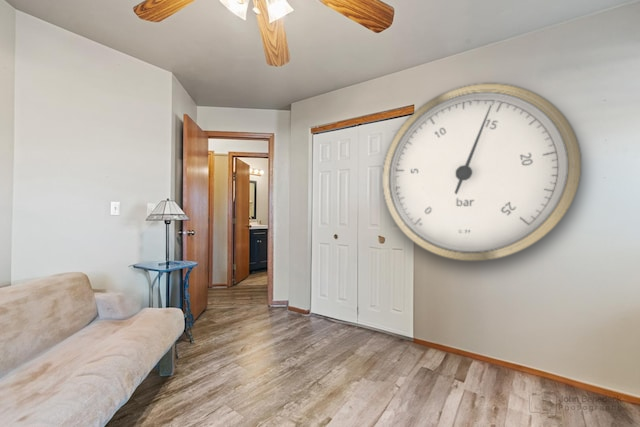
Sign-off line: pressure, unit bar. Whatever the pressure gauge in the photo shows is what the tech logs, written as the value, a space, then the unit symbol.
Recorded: 14.5 bar
